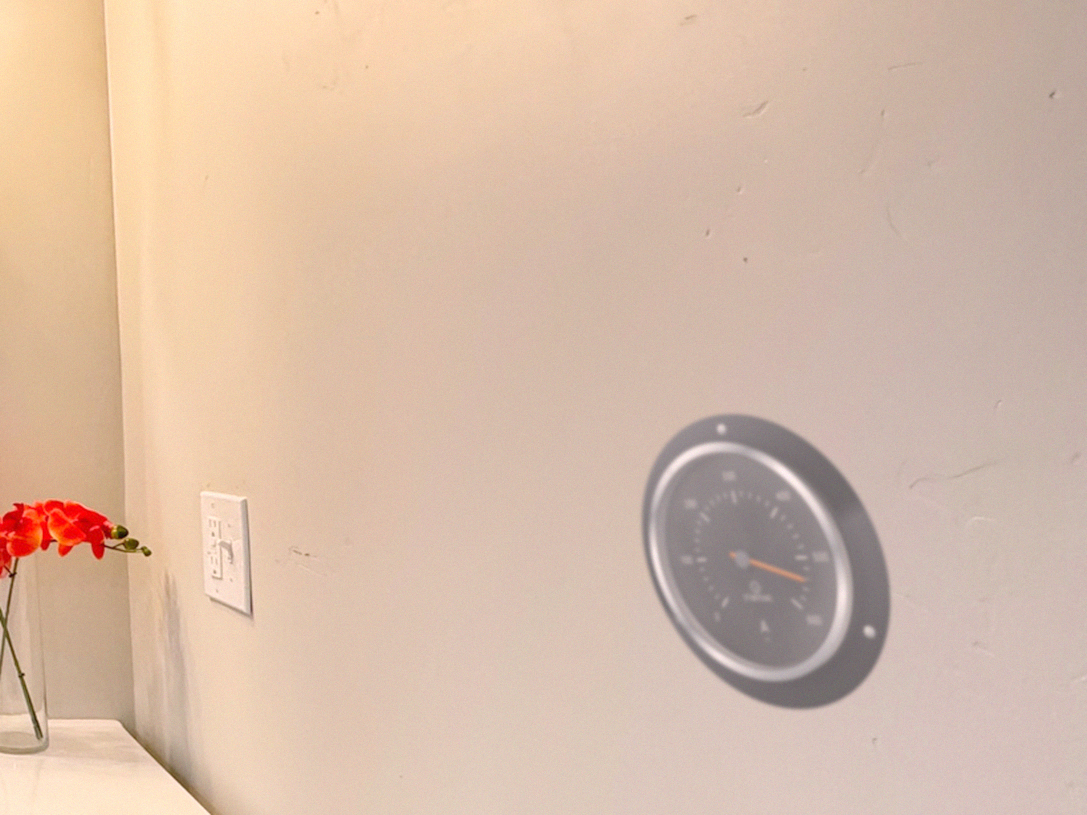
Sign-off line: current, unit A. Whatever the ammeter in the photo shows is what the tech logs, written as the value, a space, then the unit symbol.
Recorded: 540 A
